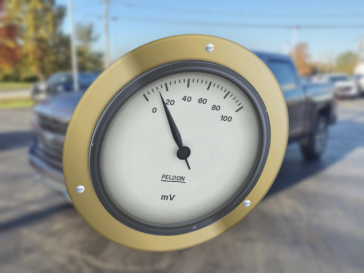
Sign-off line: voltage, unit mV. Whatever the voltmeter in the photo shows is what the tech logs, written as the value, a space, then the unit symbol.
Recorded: 12 mV
